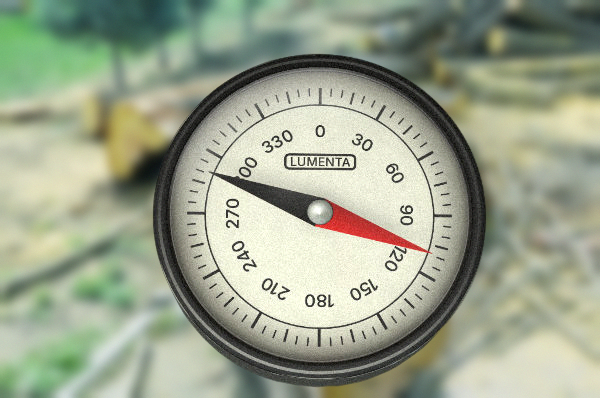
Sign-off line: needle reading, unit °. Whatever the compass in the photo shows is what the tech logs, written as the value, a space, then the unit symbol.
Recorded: 110 °
